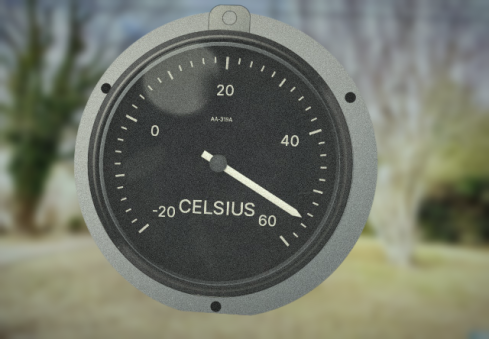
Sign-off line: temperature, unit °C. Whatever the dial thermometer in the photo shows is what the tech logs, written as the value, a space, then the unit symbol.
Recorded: 55 °C
